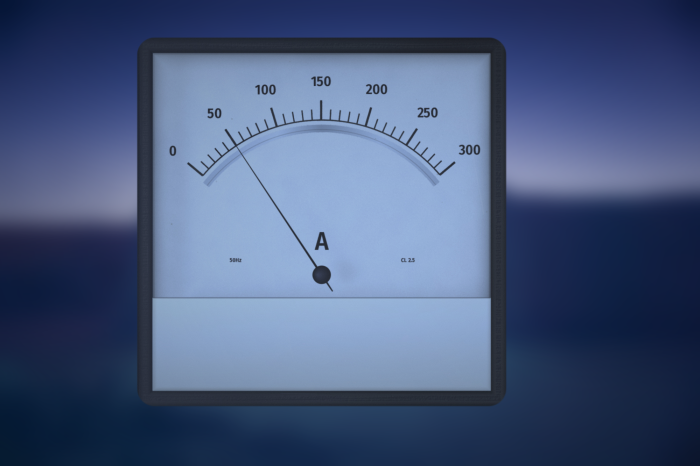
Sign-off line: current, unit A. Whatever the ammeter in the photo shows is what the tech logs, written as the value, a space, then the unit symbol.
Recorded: 50 A
